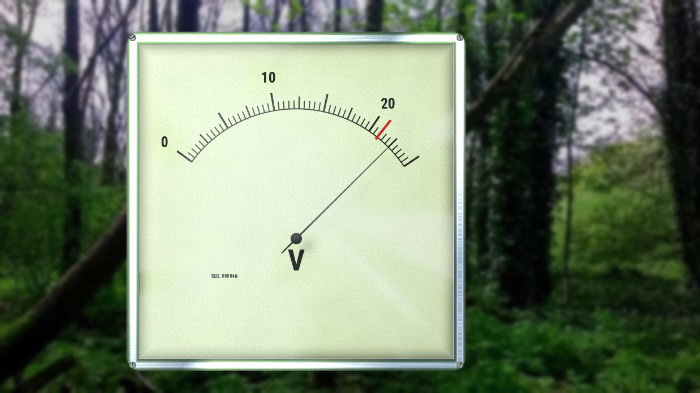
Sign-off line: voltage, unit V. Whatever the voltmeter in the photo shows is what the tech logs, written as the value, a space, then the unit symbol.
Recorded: 22.5 V
